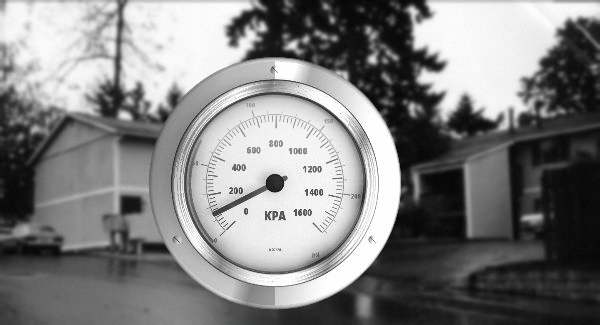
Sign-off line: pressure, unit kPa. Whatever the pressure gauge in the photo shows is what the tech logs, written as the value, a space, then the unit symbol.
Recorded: 100 kPa
